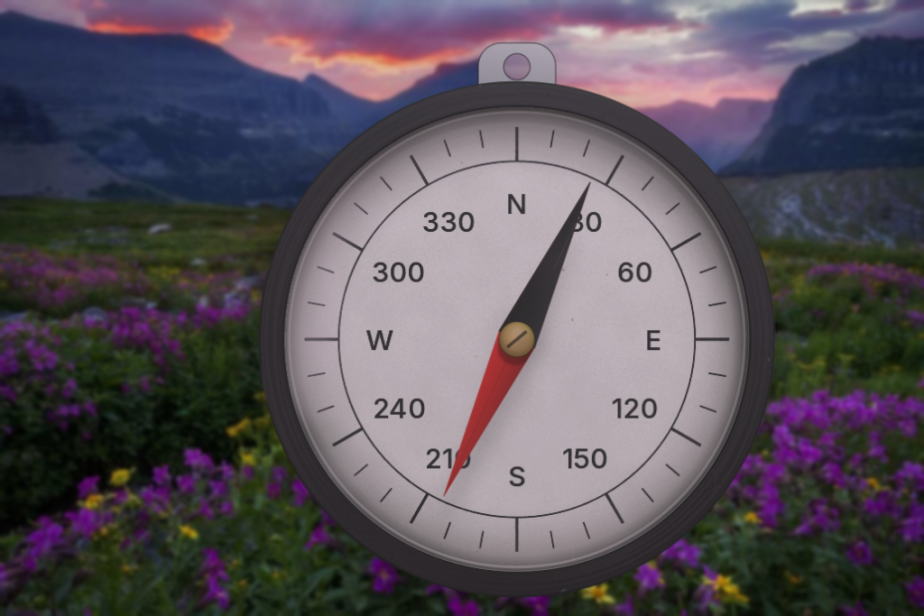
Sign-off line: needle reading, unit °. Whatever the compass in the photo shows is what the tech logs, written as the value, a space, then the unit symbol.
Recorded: 205 °
